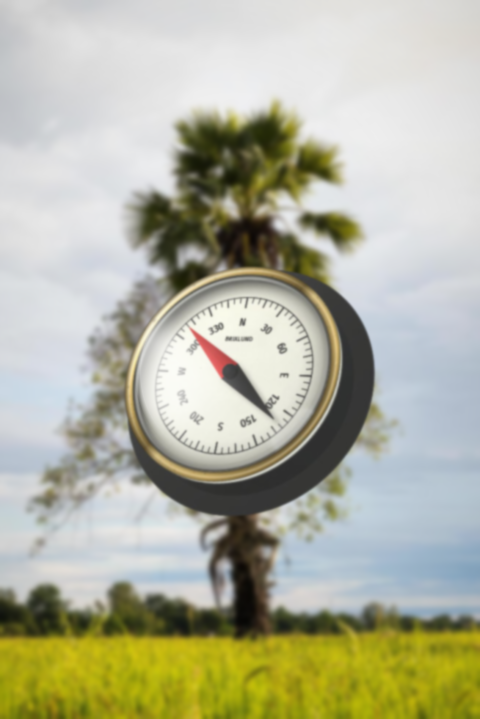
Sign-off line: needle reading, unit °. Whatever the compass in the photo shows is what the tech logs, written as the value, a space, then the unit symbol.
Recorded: 310 °
